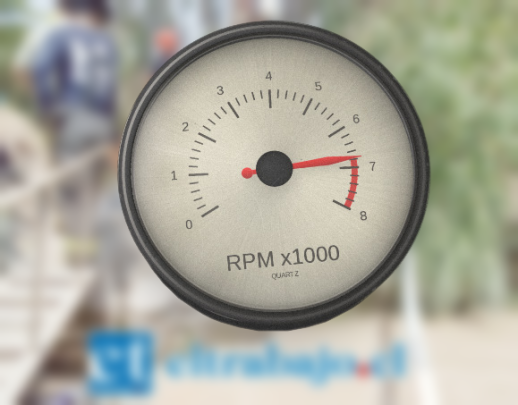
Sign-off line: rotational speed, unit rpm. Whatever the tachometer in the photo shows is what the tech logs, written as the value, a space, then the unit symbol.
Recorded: 6800 rpm
